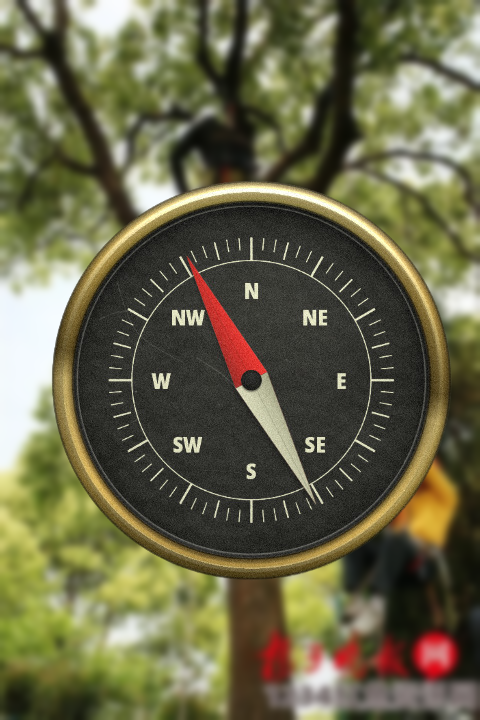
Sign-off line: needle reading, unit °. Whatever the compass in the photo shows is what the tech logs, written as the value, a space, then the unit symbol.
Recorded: 332.5 °
